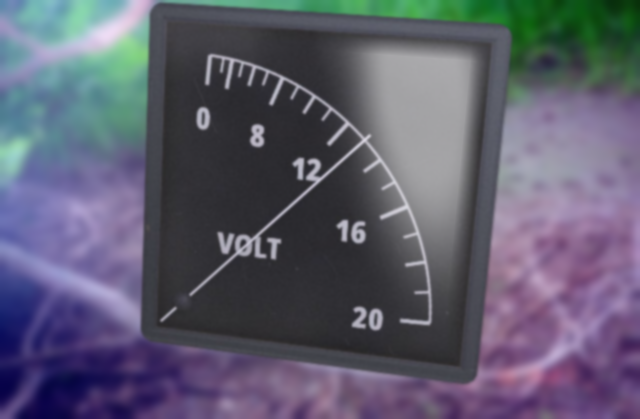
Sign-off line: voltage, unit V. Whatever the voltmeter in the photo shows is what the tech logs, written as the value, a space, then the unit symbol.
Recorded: 13 V
